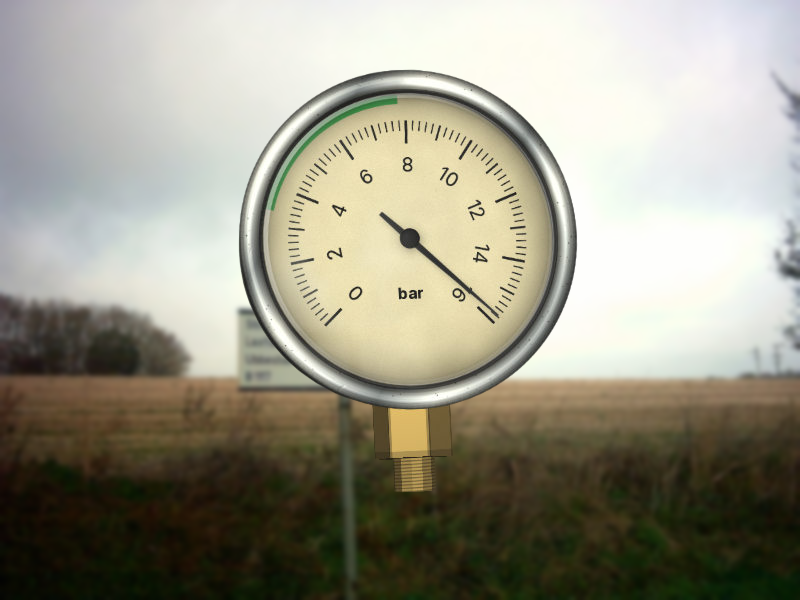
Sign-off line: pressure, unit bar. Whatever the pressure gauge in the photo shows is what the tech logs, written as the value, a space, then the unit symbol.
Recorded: 15.8 bar
